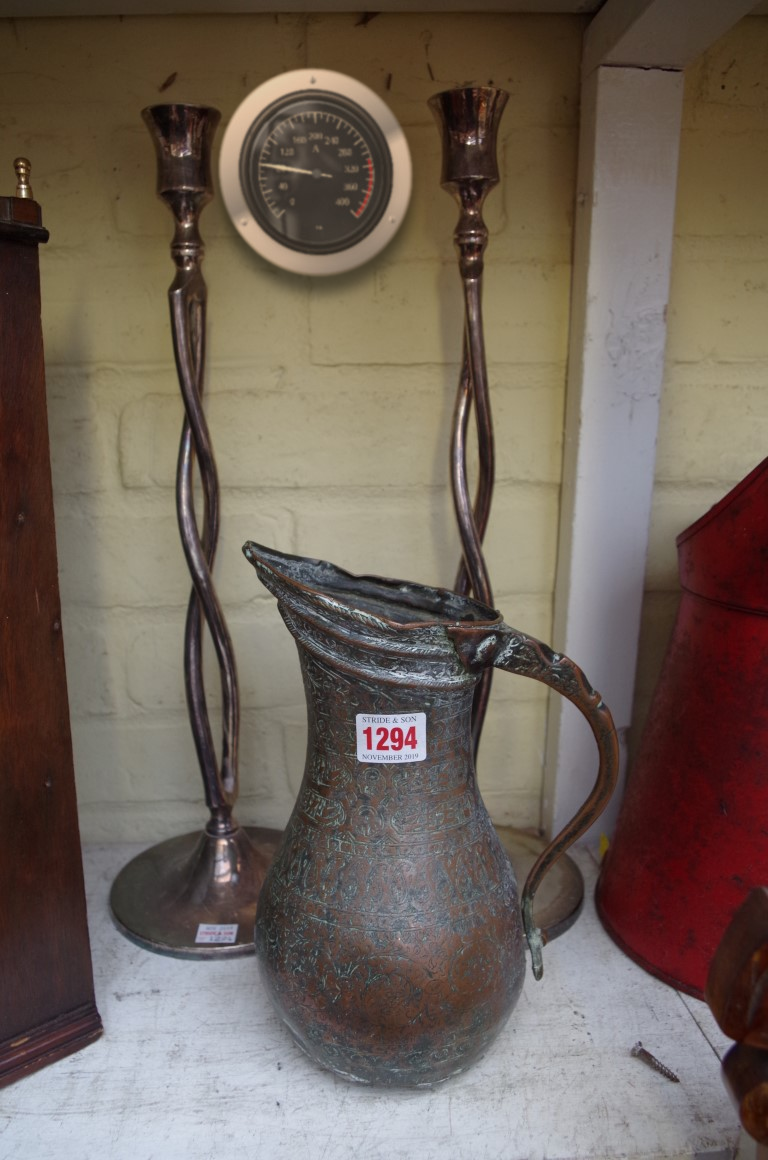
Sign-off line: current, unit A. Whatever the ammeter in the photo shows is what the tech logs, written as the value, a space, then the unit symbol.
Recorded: 80 A
